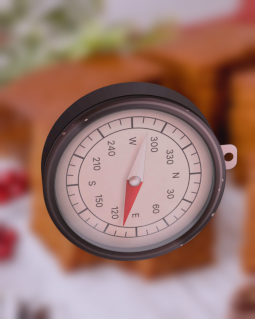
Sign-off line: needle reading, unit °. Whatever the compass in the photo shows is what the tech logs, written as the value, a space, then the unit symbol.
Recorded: 105 °
